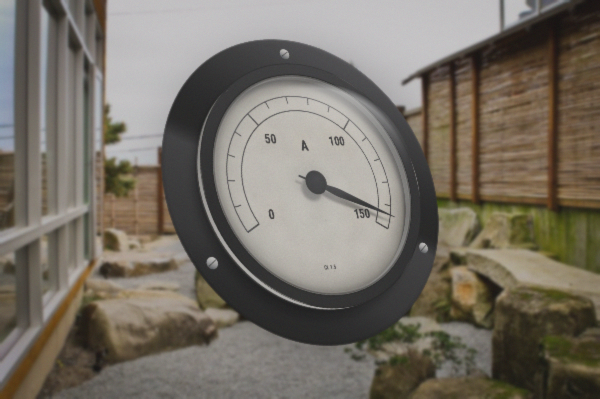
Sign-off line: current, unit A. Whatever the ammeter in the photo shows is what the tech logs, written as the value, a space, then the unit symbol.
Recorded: 145 A
